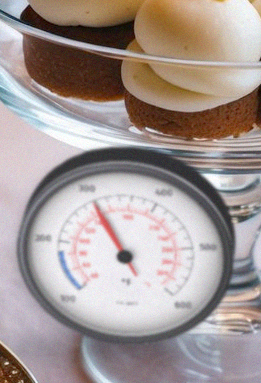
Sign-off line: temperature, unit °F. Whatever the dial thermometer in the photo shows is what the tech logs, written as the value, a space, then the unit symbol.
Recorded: 300 °F
